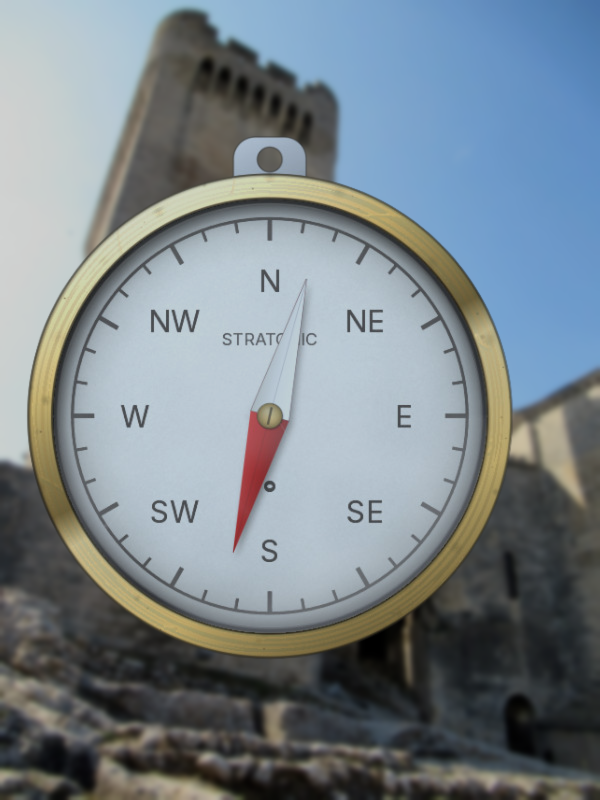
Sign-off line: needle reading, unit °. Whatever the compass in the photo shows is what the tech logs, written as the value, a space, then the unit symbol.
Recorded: 195 °
